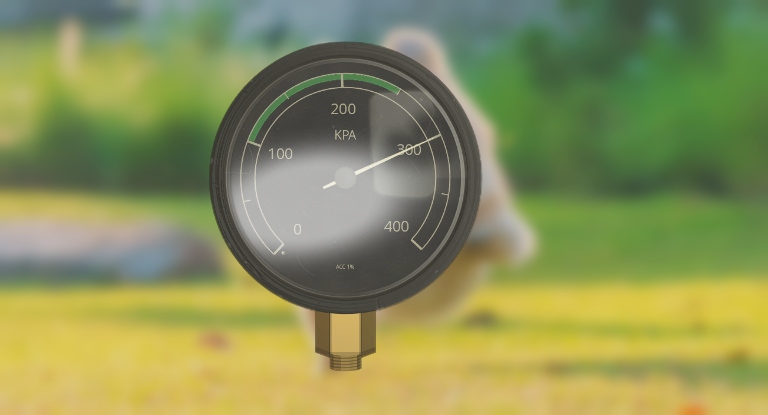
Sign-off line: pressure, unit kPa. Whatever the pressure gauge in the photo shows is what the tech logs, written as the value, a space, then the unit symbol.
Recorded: 300 kPa
